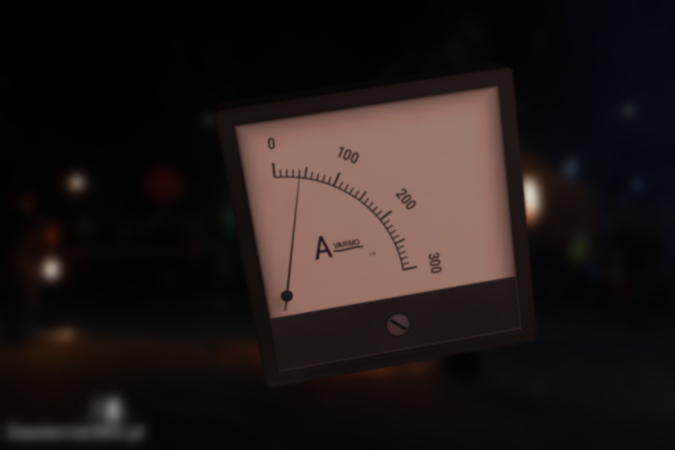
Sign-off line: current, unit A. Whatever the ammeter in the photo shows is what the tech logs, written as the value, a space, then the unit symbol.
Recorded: 40 A
